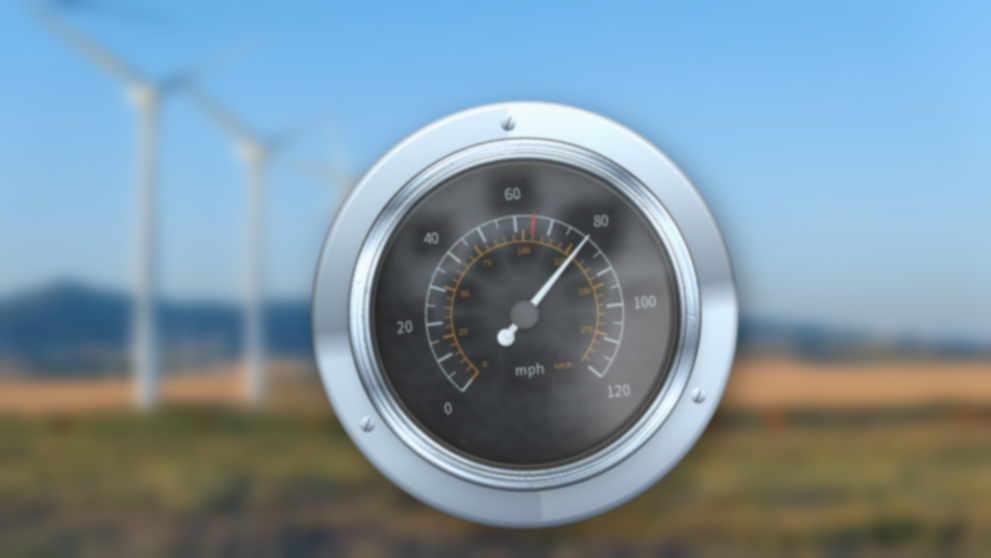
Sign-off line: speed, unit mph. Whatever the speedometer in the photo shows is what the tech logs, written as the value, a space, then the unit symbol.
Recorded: 80 mph
